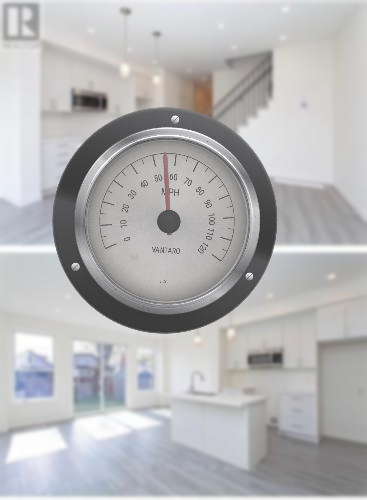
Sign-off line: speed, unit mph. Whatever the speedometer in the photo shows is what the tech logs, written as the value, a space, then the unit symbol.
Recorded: 55 mph
